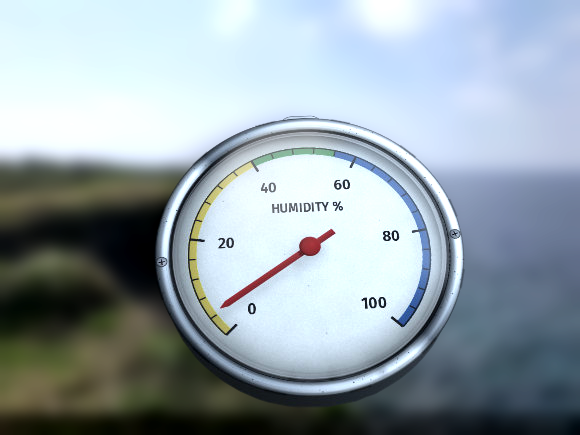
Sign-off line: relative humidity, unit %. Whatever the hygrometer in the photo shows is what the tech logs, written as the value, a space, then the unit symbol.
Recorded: 4 %
